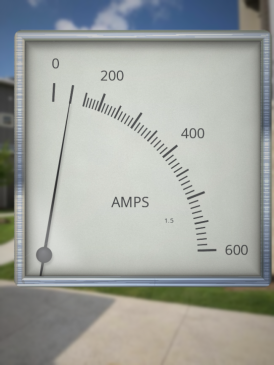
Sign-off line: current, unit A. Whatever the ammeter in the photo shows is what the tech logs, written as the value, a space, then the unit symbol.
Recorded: 100 A
